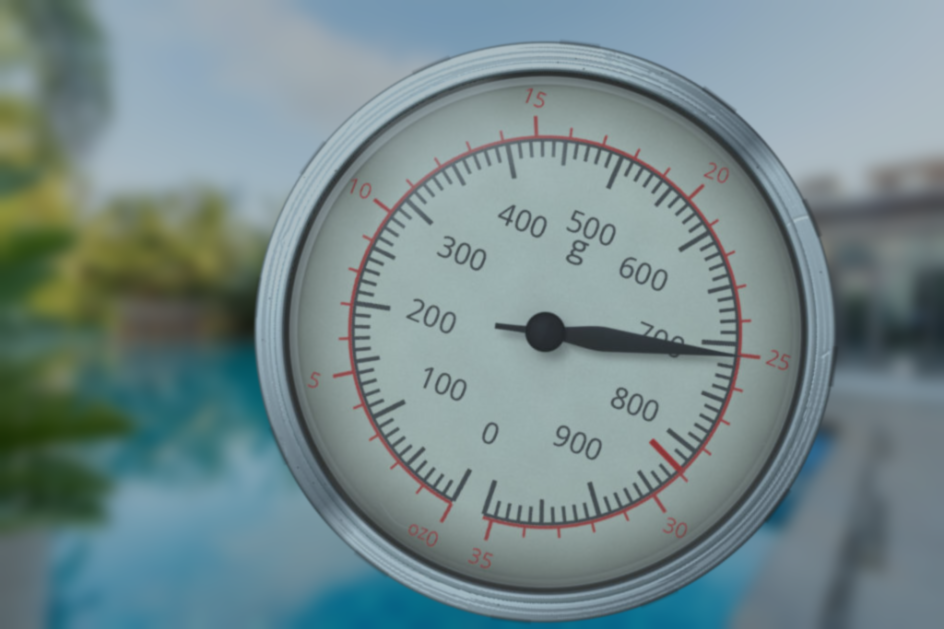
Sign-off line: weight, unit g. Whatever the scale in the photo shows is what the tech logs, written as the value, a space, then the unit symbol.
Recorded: 710 g
